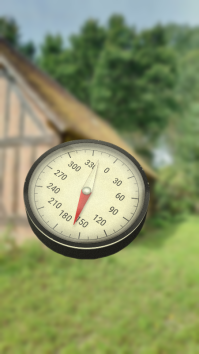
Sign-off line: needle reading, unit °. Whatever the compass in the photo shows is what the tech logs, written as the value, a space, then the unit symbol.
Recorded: 160 °
